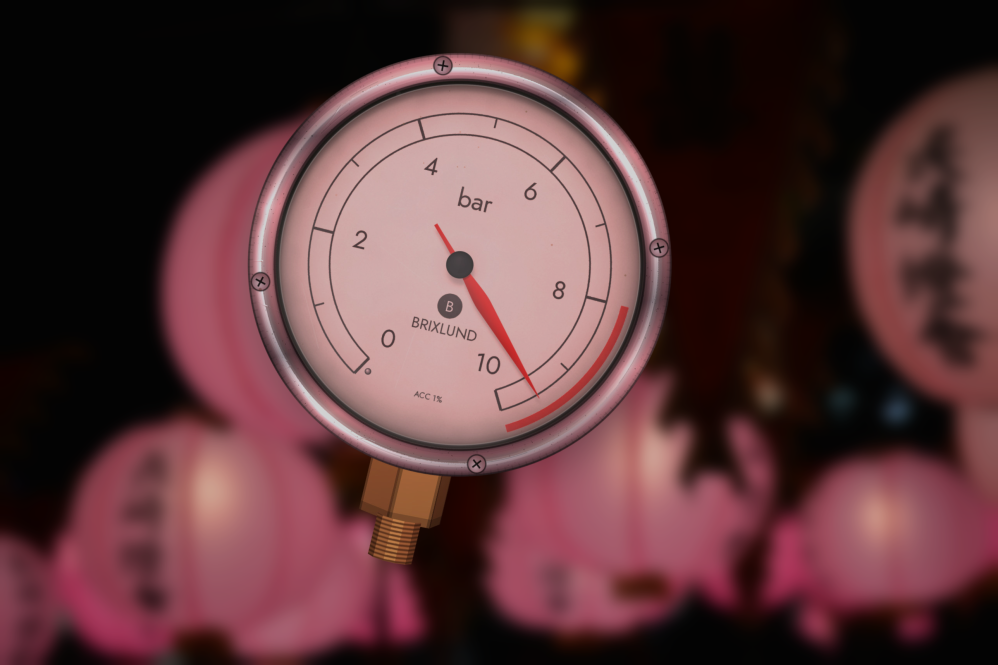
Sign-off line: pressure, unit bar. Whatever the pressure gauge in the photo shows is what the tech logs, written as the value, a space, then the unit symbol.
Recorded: 9.5 bar
